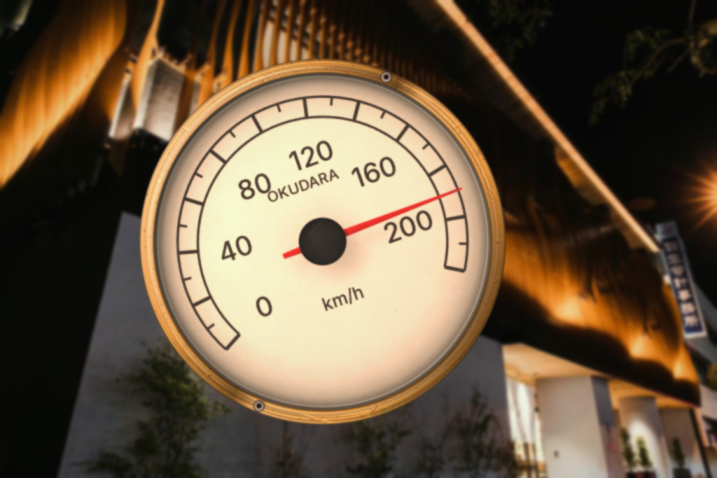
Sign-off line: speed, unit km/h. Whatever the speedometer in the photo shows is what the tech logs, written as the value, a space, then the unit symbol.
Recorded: 190 km/h
